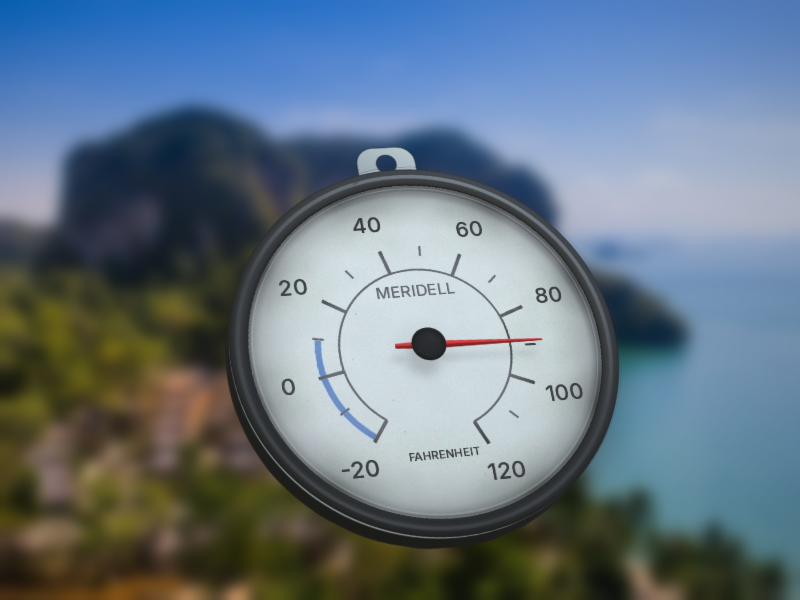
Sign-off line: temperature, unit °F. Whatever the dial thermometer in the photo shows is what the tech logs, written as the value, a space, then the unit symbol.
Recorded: 90 °F
